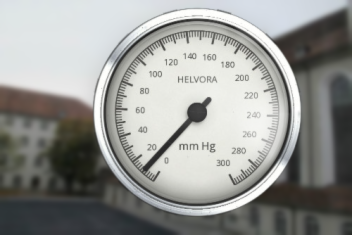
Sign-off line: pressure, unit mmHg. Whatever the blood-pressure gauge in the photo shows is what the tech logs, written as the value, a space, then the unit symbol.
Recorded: 10 mmHg
